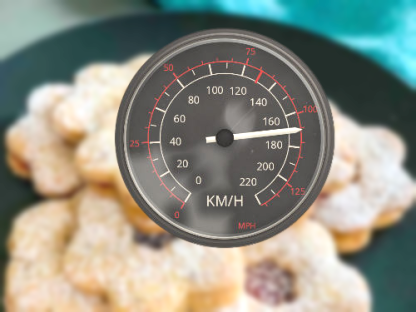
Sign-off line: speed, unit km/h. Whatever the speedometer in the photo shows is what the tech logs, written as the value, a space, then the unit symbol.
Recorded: 170 km/h
